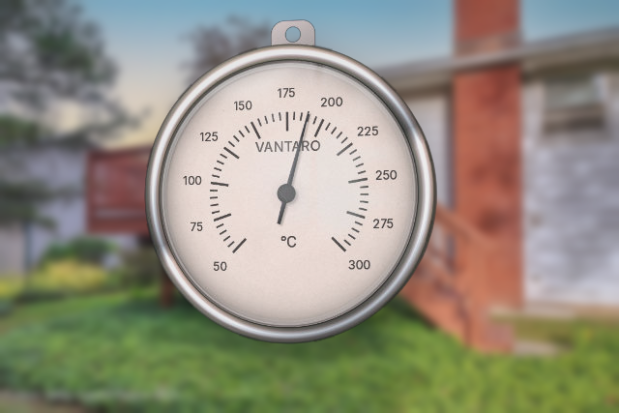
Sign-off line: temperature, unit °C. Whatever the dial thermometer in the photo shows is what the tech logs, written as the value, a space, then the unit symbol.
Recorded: 190 °C
